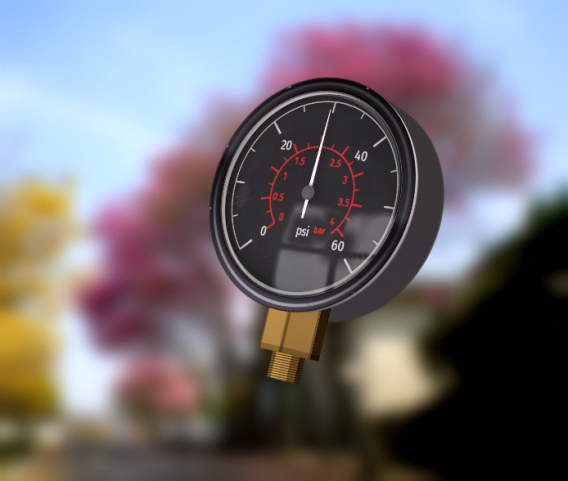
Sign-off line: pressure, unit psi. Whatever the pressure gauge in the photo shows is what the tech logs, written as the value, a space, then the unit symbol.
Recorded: 30 psi
